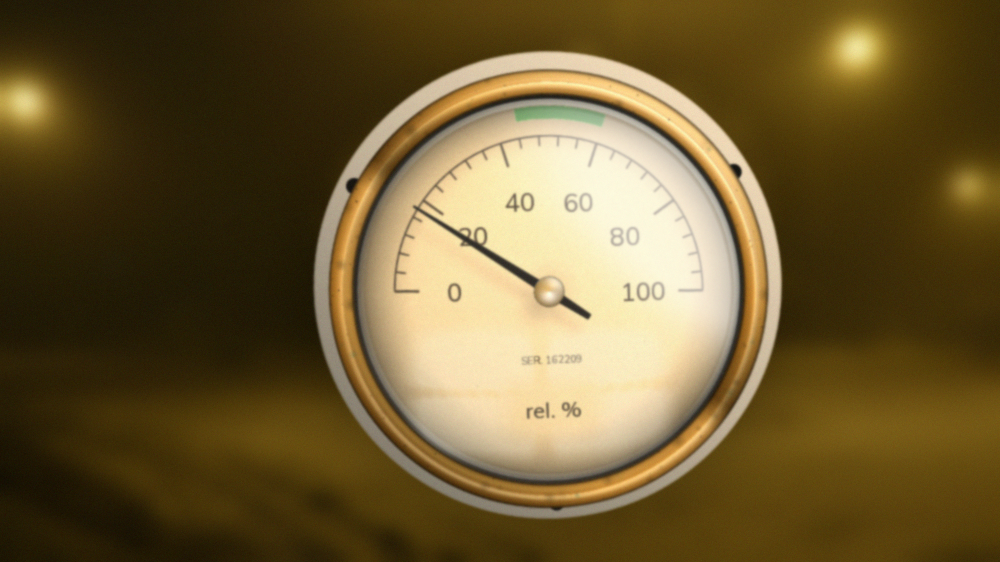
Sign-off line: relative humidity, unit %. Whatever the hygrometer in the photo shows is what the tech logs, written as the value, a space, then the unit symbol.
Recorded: 18 %
